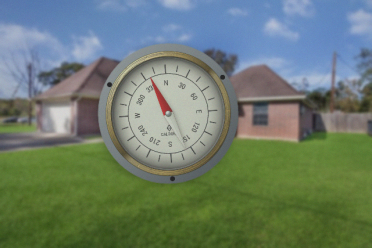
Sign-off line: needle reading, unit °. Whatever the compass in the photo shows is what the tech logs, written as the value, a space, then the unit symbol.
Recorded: 337.5 °
